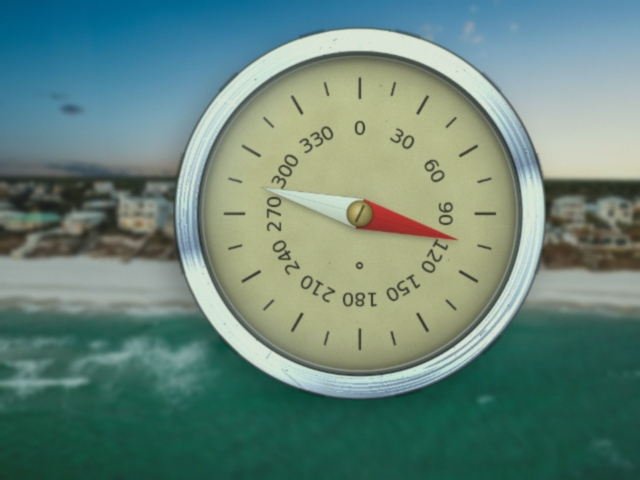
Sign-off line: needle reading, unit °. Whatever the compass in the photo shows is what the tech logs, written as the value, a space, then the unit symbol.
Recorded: 105 °
